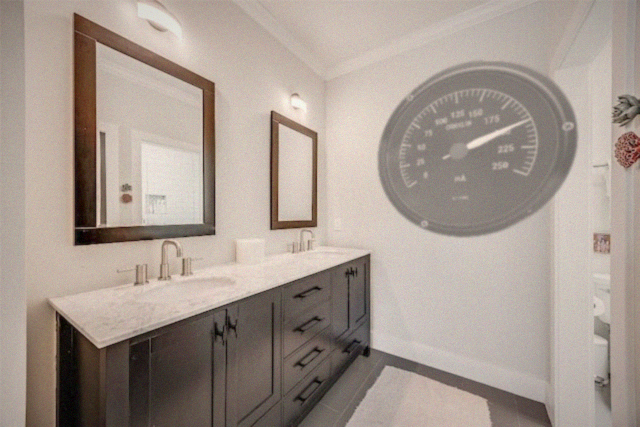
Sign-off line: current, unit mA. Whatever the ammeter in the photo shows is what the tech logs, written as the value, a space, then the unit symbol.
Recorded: 200 mA
